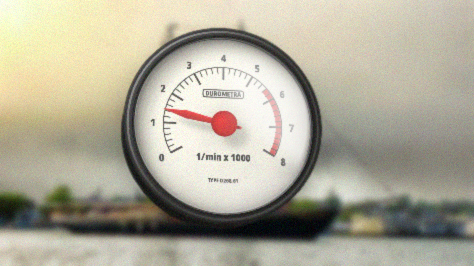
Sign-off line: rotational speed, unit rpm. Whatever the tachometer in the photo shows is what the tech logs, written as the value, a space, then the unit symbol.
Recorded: 1400 rpm
